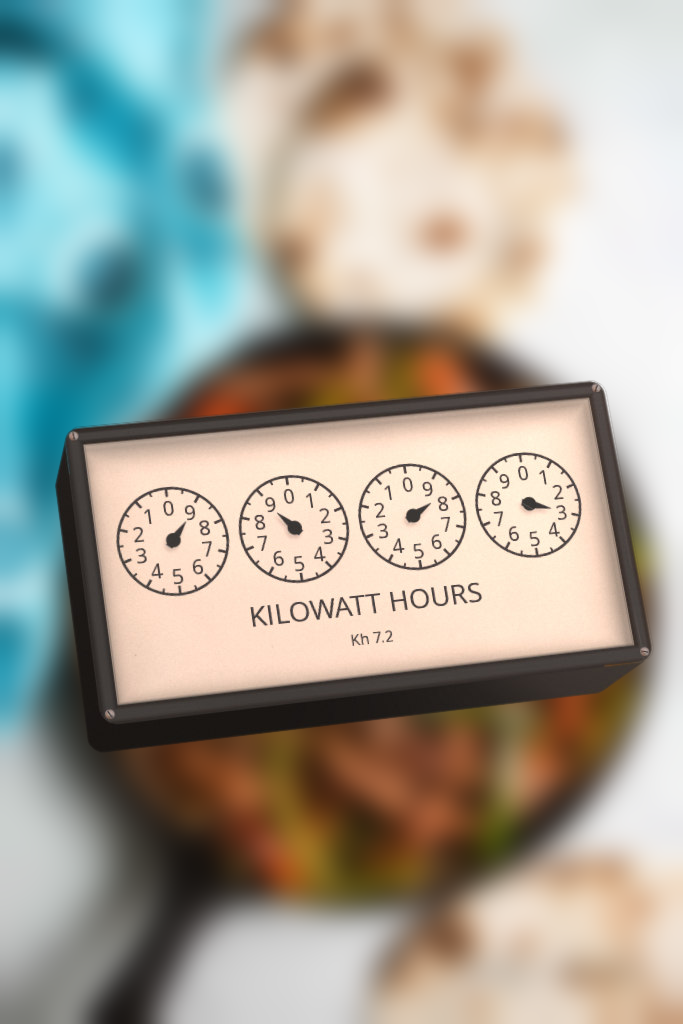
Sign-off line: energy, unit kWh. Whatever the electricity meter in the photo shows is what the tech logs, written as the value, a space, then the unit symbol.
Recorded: 8883 kWh
